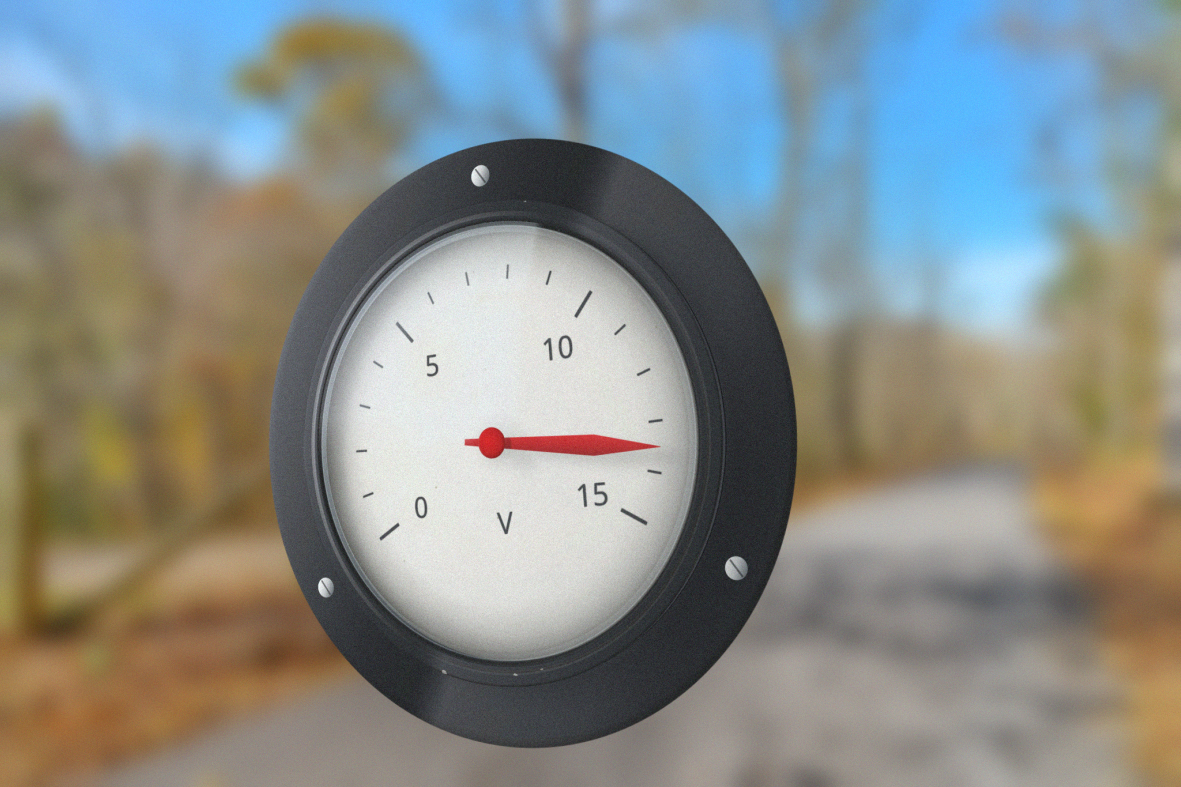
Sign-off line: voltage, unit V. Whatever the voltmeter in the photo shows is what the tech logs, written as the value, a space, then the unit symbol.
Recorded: 13.5 V
